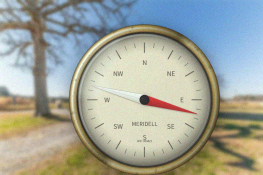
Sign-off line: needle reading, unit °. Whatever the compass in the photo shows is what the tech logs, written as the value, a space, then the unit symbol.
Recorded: 105 °
